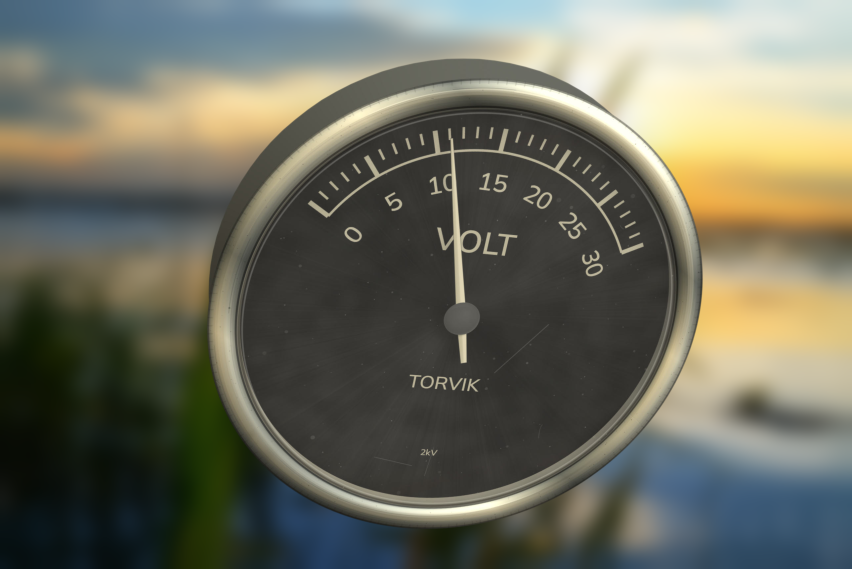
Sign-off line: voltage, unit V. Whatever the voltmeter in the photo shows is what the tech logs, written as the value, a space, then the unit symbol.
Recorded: 11 V
